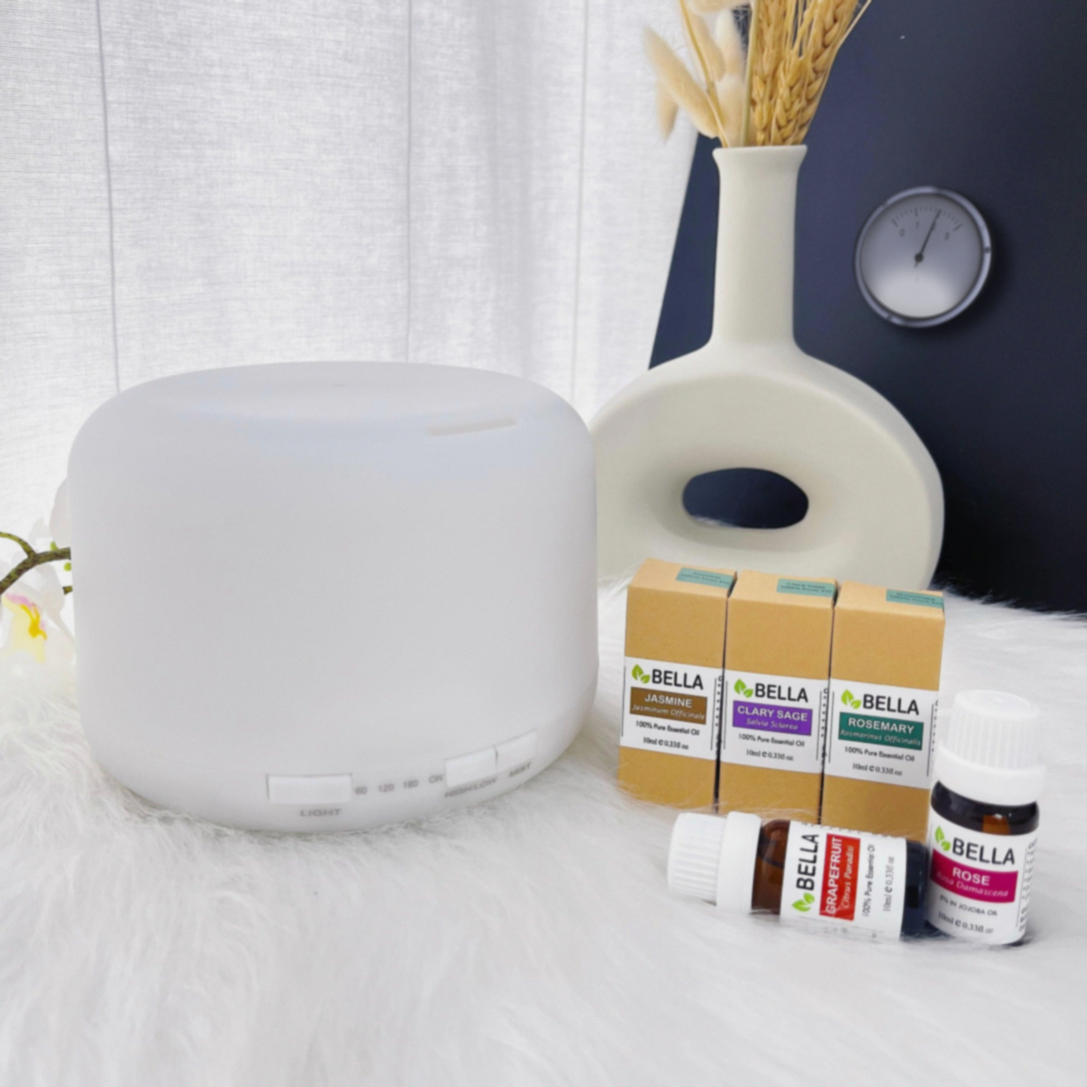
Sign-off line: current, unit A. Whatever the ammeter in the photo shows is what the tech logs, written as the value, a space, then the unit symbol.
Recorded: 2 A
